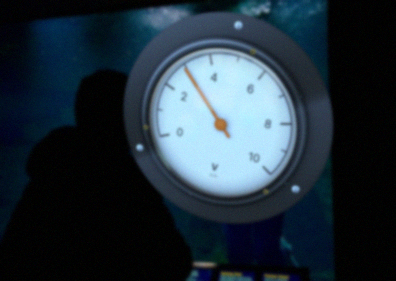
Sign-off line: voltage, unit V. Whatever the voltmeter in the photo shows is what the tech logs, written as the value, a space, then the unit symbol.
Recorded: 3 V
